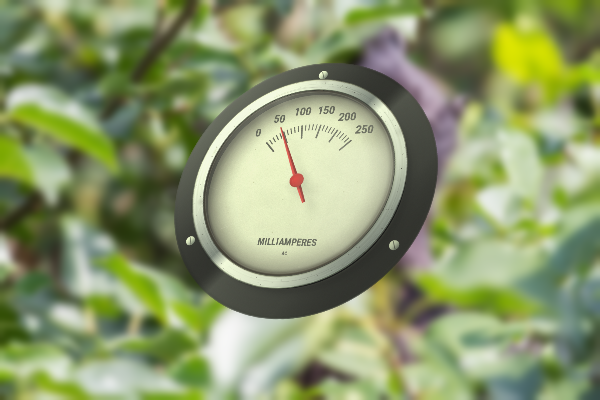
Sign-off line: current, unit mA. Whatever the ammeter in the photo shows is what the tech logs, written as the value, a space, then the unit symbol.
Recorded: 50 mA
